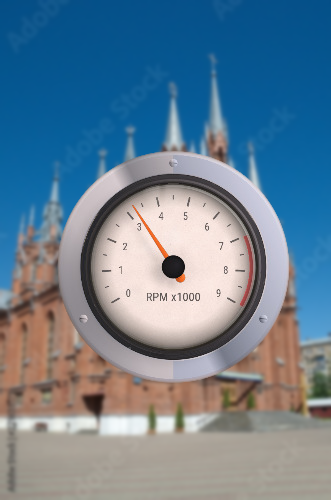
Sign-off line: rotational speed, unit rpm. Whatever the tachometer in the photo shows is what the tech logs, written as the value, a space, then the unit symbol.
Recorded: 3250 rpm
